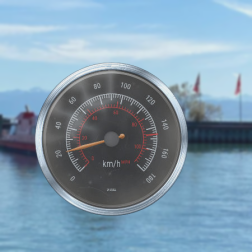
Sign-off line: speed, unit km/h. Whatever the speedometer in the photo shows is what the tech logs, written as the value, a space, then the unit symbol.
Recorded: 20 km/h
